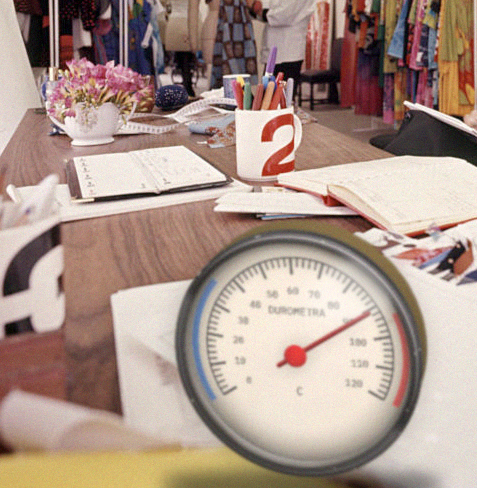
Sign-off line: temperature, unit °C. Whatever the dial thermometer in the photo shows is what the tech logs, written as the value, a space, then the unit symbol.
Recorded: 90 °C
